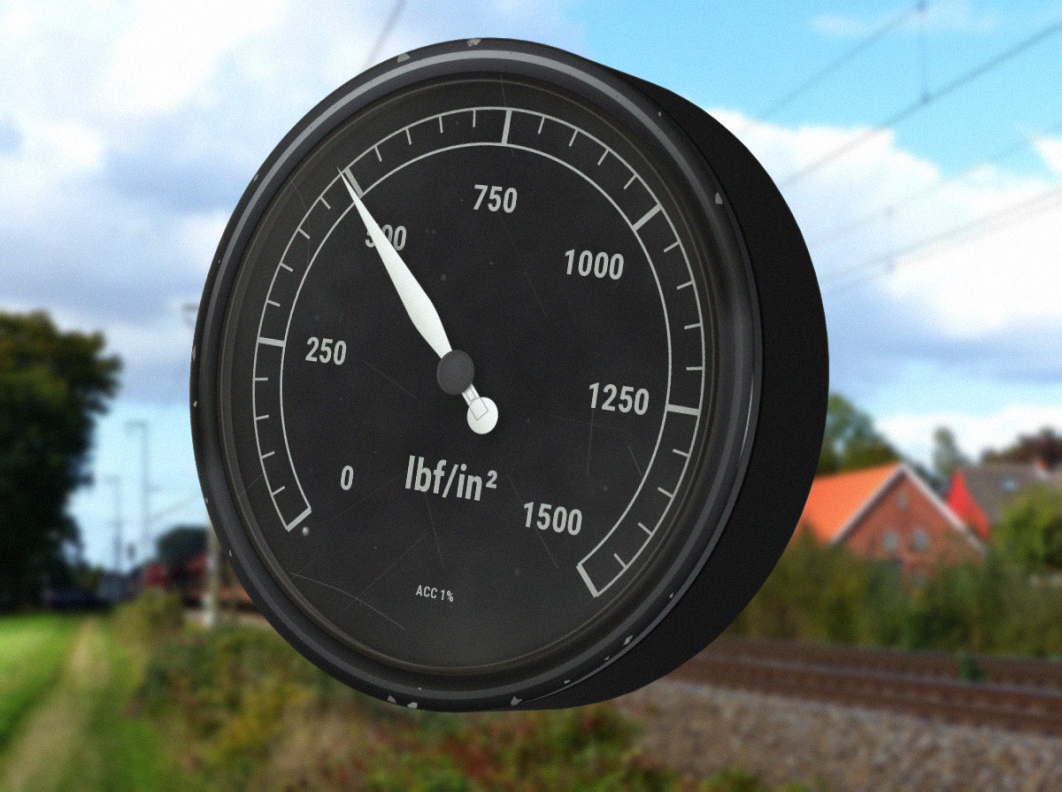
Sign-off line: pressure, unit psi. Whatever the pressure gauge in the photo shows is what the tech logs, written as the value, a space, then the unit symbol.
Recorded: 500 psi
